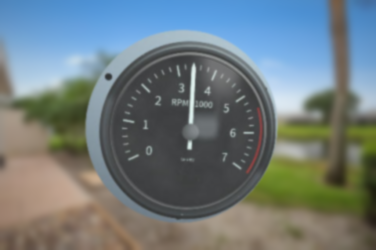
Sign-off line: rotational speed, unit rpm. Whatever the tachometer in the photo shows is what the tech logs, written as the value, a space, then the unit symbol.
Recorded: 3400 rpm
